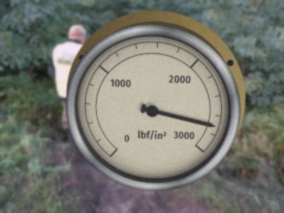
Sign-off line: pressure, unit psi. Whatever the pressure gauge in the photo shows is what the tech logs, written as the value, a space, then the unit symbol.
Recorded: 2700 psi
